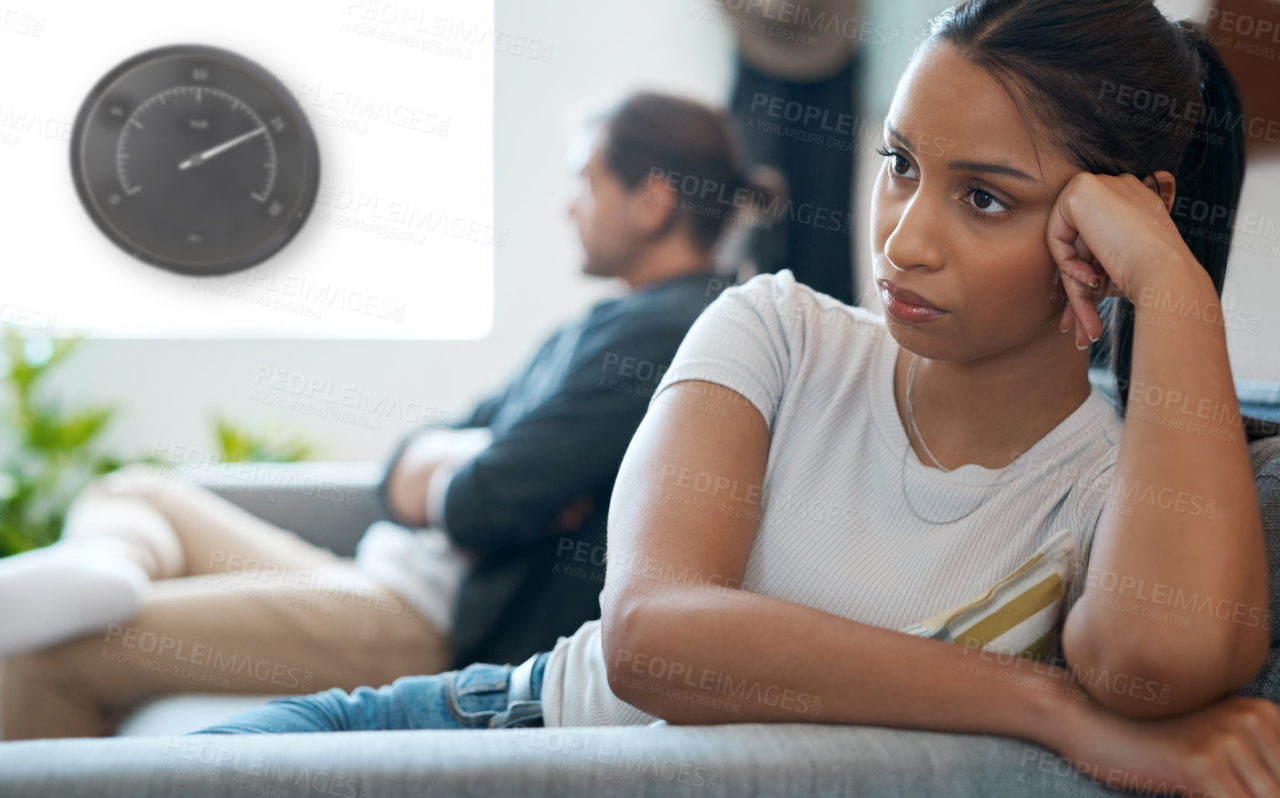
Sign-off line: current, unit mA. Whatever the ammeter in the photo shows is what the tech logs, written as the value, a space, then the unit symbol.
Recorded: 15 mA
